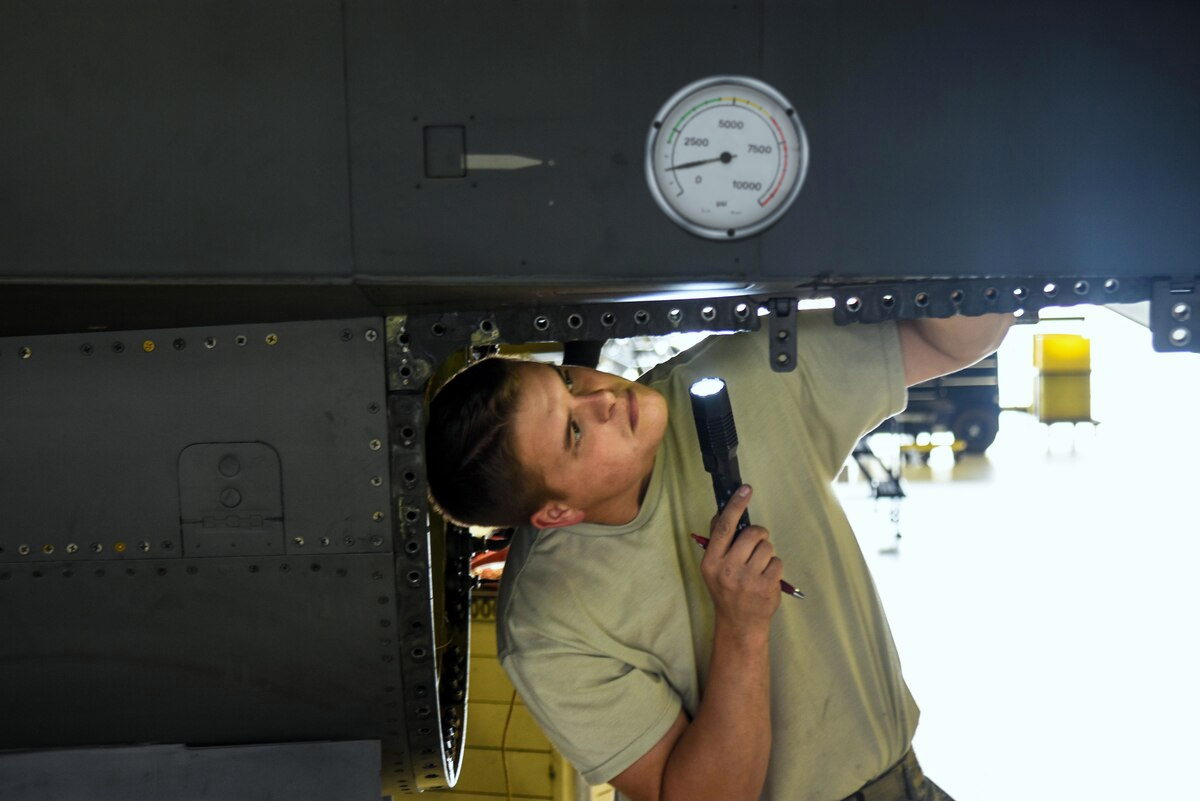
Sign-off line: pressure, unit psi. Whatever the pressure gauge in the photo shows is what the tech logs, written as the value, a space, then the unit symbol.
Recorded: 1000 psi
